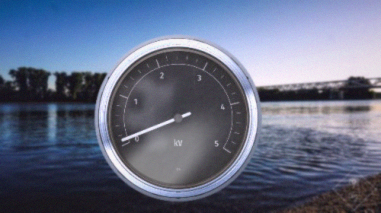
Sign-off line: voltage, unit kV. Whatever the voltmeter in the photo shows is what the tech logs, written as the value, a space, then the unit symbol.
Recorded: 0.1 kV
